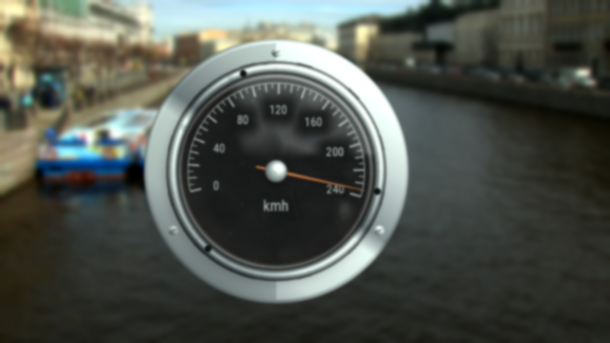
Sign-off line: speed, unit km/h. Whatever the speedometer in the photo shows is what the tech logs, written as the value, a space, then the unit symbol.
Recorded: 235 km/h
